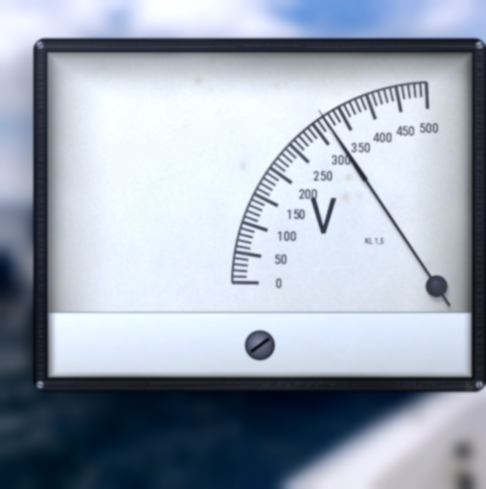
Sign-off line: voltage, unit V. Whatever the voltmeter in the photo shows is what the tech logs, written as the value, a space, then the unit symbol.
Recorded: 320 V
